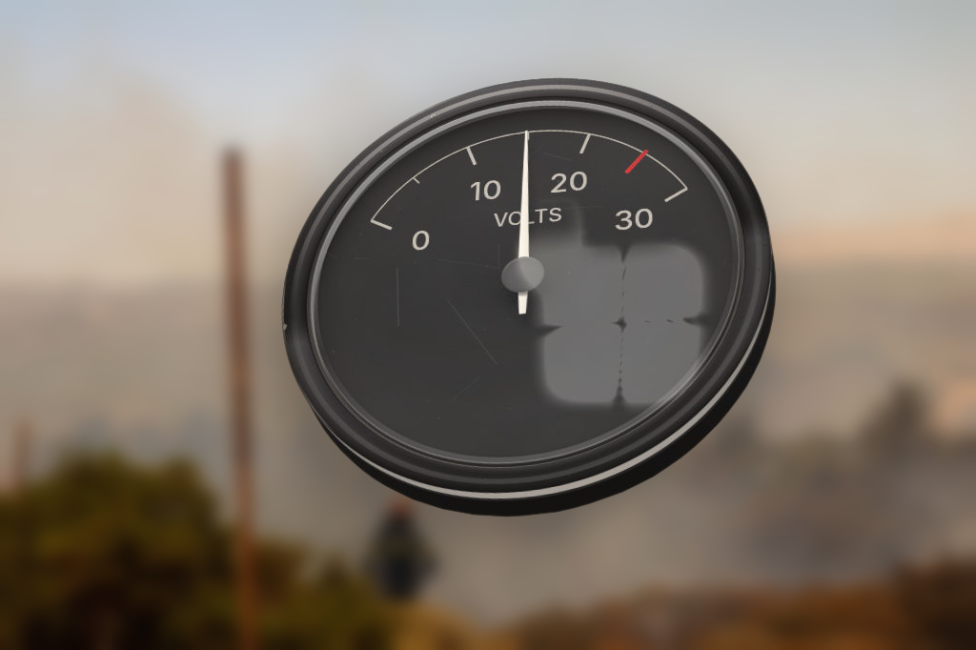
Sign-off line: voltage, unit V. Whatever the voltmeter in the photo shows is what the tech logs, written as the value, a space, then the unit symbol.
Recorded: 15 V
